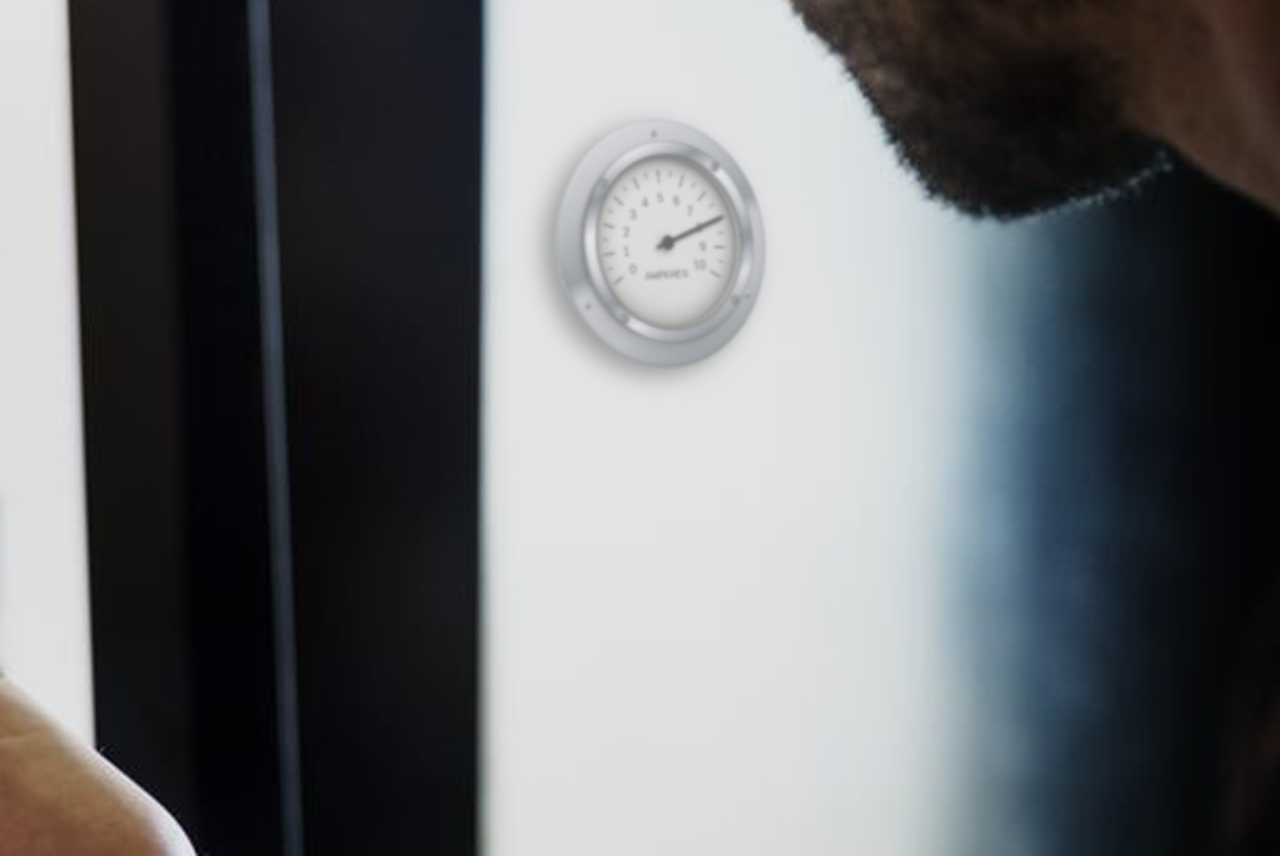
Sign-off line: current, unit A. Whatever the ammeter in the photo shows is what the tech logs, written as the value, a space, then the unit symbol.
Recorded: 8 A
